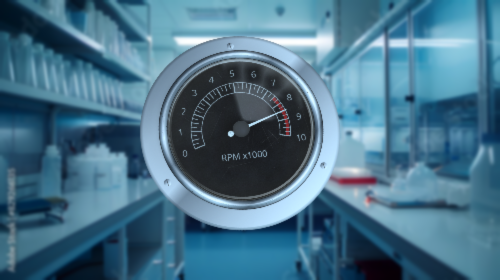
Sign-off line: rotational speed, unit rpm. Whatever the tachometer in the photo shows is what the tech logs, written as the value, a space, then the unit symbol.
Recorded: 8500 rpm
